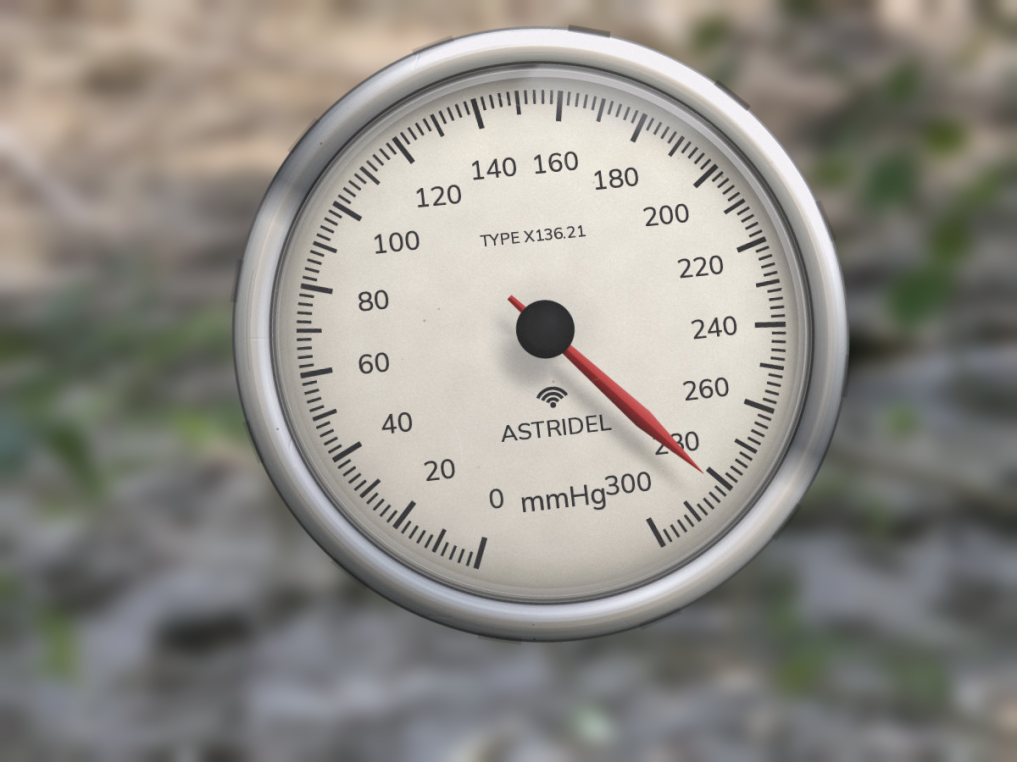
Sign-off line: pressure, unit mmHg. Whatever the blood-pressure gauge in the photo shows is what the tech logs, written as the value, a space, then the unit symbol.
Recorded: 282 mmHg
